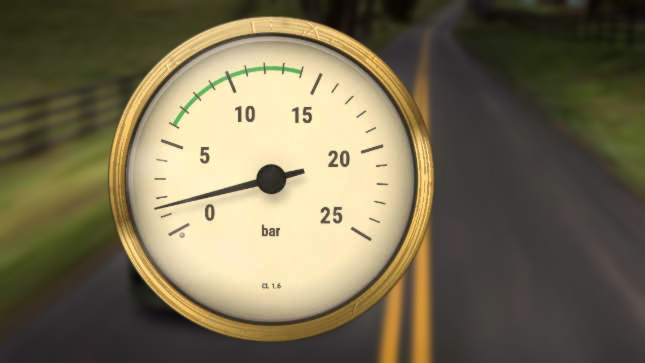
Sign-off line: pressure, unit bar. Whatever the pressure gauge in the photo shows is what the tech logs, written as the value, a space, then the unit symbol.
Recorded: 1.5 bar
